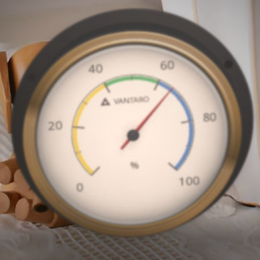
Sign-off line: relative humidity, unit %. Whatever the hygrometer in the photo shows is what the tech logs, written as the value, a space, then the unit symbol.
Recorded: 65 %
